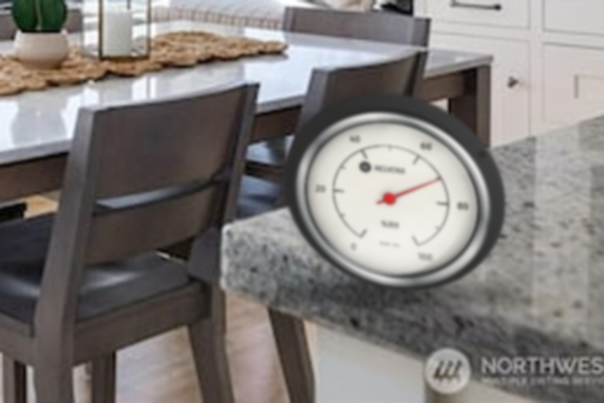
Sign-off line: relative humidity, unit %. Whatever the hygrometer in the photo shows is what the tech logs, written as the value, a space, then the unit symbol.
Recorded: 70 %
